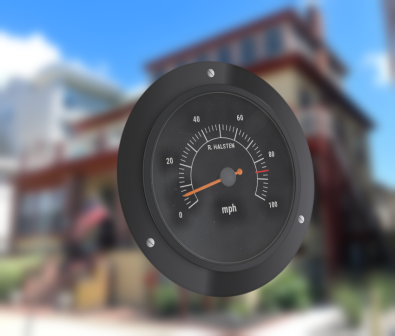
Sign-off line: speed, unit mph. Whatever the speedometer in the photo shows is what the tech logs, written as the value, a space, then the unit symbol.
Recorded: 6 mph
